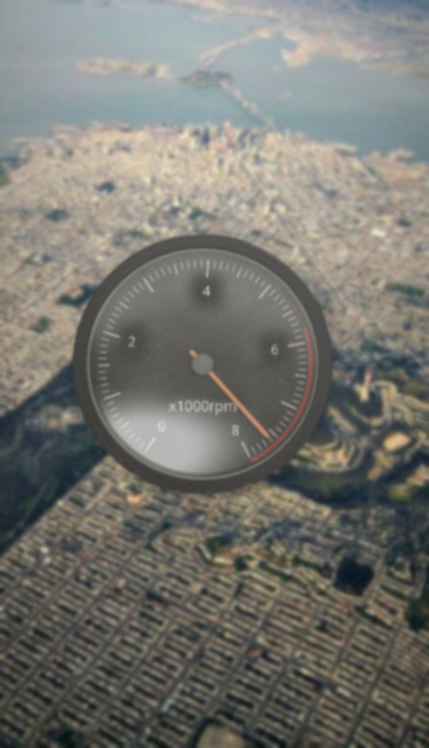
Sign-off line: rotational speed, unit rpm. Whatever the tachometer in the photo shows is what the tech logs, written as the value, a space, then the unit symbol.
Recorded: 7600 rpm
